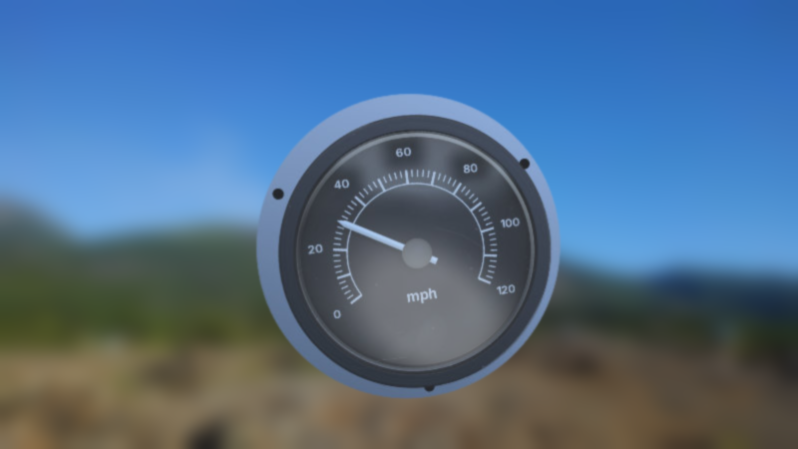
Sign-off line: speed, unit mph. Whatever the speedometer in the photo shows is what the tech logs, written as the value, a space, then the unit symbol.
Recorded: 30 mph
